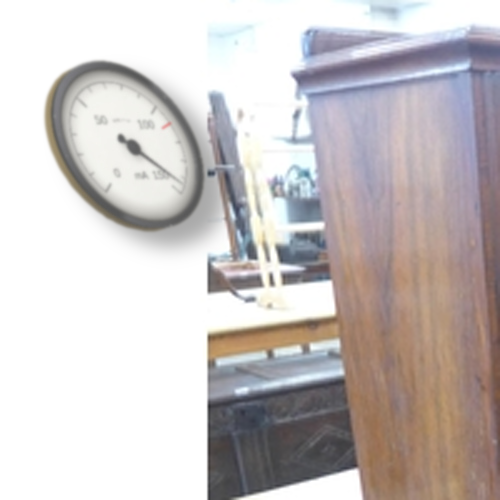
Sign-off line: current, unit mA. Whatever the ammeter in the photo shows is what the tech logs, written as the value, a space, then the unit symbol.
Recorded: 145 mA
